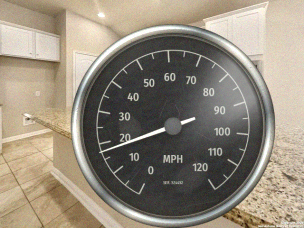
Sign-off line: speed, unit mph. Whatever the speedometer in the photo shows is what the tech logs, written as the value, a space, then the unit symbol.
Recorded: 17.5 mph
